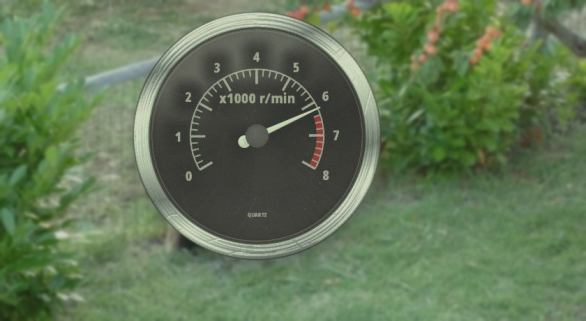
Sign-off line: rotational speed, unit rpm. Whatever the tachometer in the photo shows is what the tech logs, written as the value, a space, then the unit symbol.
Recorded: 6200 rpm
